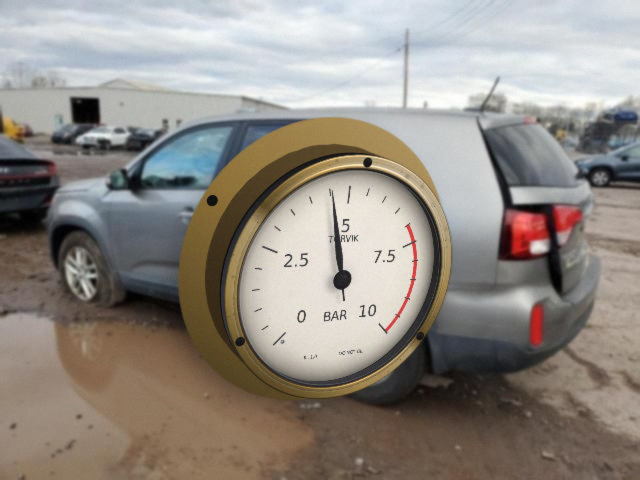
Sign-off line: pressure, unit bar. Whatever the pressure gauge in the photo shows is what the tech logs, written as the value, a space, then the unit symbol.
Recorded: 4.5 bar
